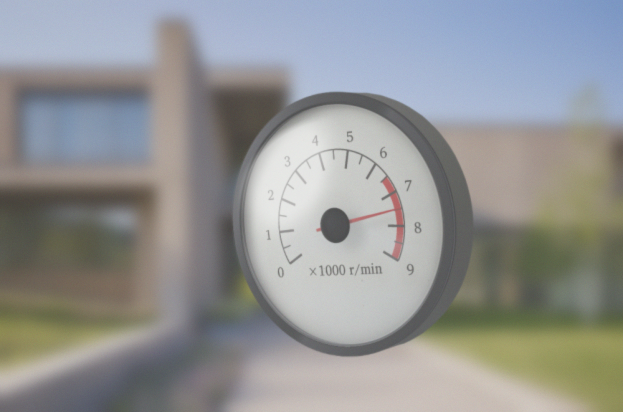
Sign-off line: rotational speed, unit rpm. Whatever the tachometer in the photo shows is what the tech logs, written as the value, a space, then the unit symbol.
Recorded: 7500 rpm
